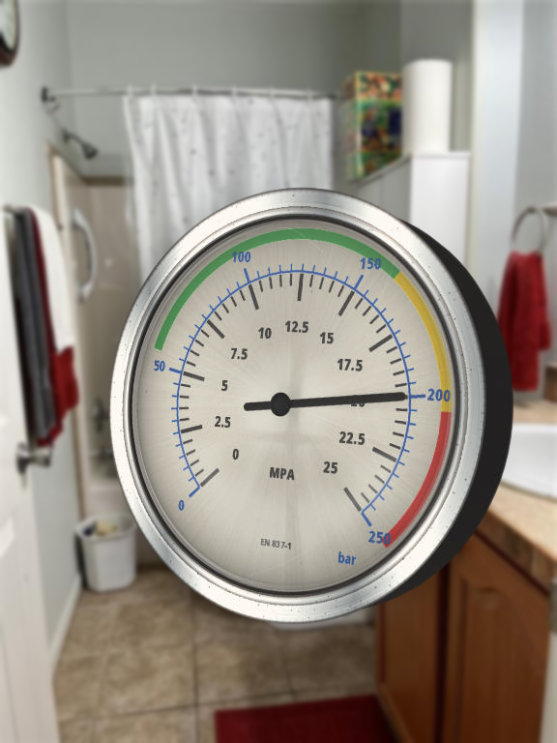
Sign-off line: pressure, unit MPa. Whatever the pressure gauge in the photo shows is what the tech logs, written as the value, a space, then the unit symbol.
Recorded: 20 MPa
